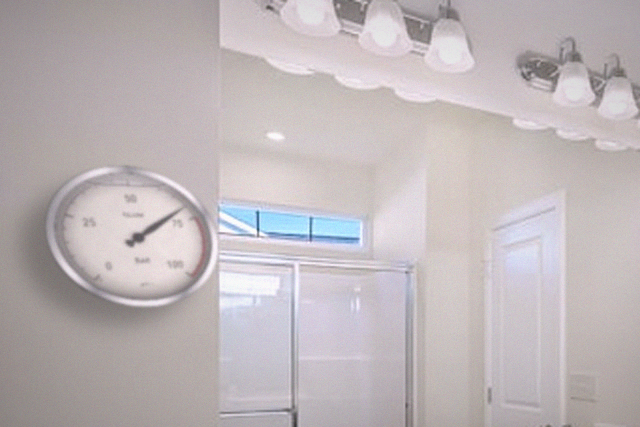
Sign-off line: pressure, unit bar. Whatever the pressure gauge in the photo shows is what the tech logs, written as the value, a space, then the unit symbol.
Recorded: 70 bar
